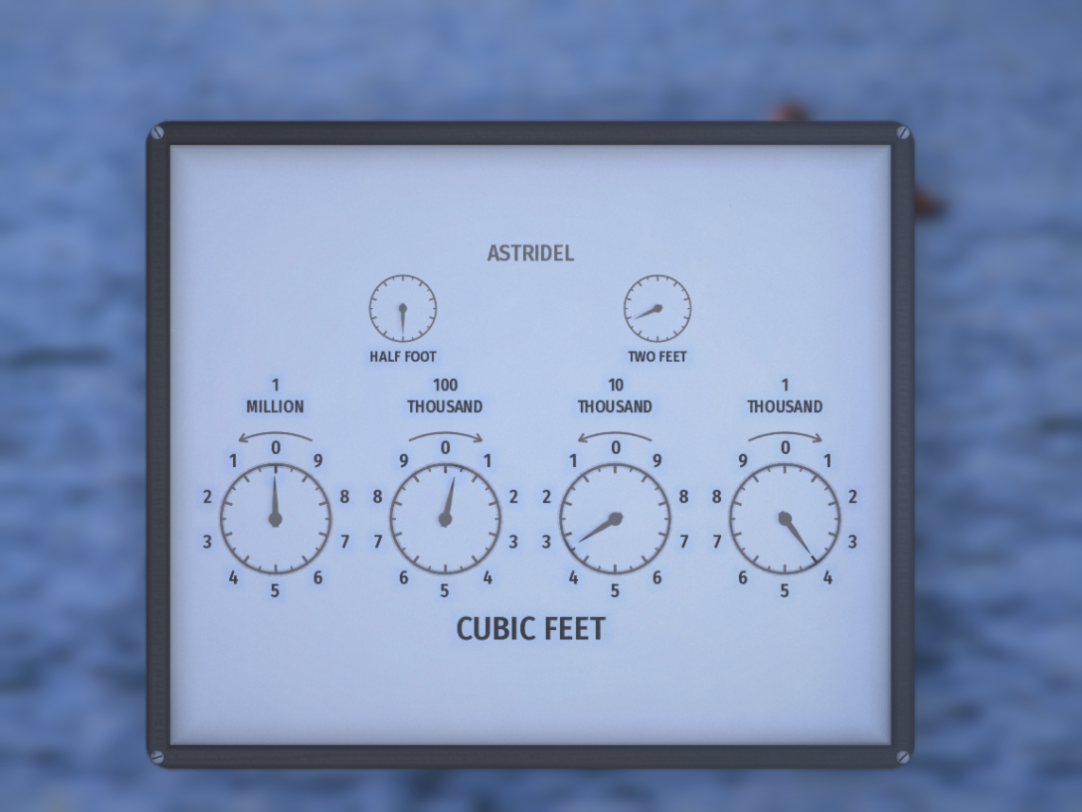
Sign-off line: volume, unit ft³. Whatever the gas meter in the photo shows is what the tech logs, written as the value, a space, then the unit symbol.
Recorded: 3400 ft³
